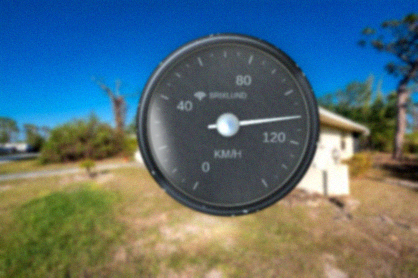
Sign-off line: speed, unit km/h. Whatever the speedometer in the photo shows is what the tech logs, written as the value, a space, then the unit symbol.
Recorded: 110 km/h
